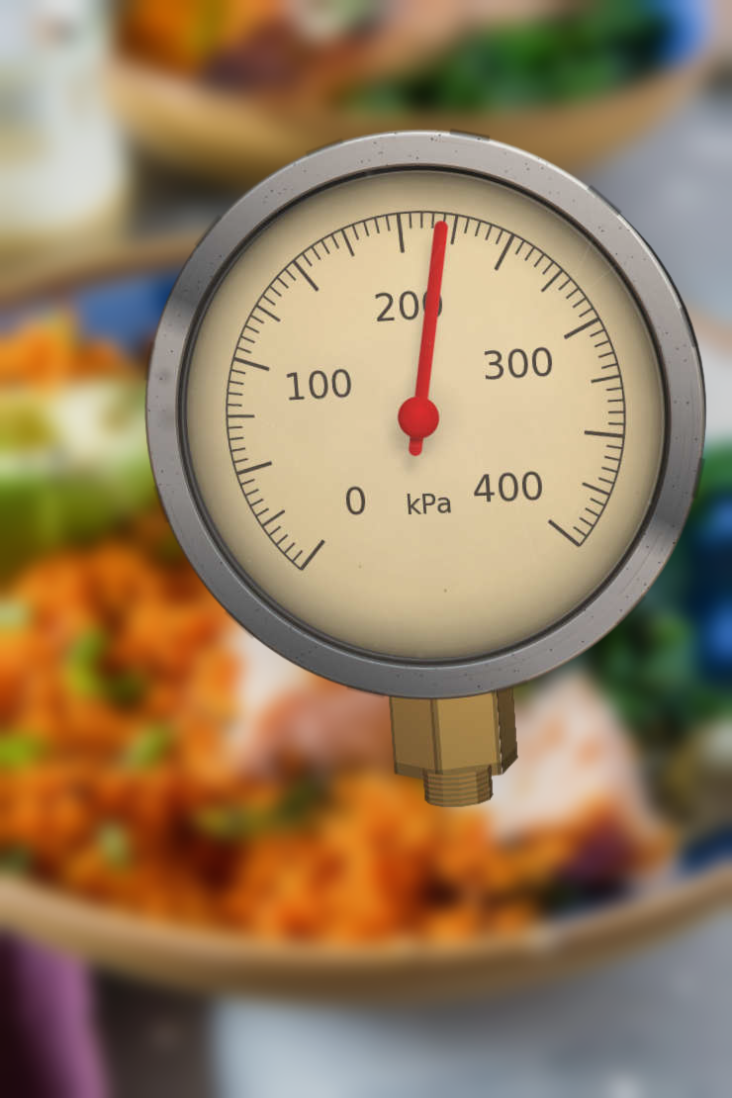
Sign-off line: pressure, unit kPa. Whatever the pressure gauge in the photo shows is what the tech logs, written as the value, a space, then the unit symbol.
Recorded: 220 kPa
